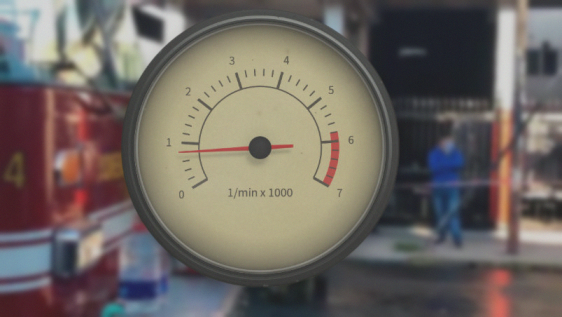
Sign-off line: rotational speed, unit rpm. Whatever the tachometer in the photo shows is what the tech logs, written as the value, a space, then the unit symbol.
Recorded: 800 rpm
